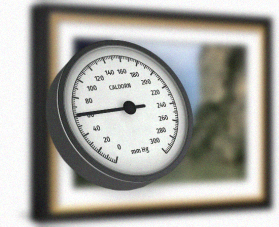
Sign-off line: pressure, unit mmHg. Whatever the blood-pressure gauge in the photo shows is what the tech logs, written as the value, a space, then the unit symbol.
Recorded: 60 mmHg
